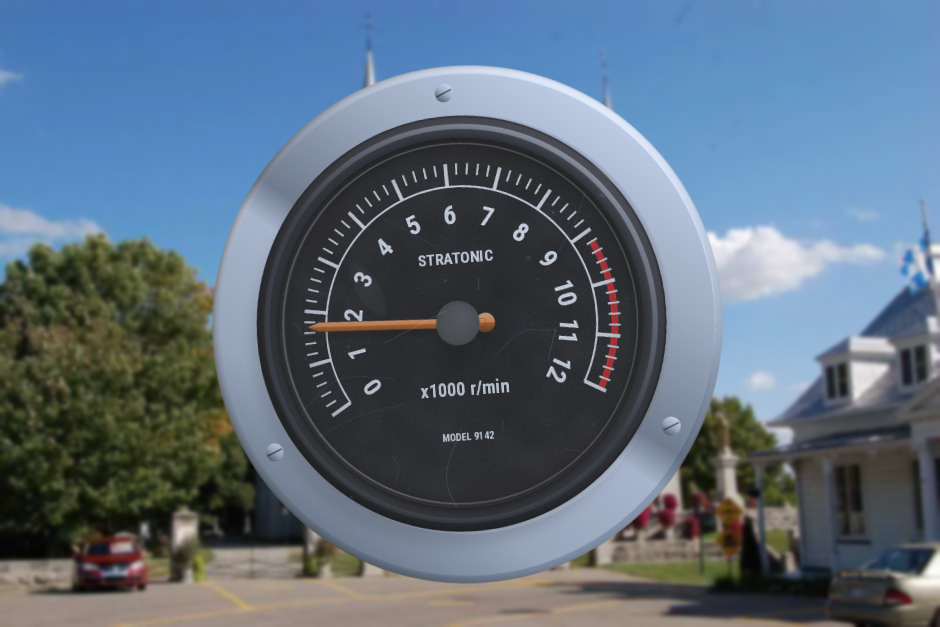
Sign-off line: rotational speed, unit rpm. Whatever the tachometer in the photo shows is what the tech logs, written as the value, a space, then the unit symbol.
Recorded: 1700 rpm
